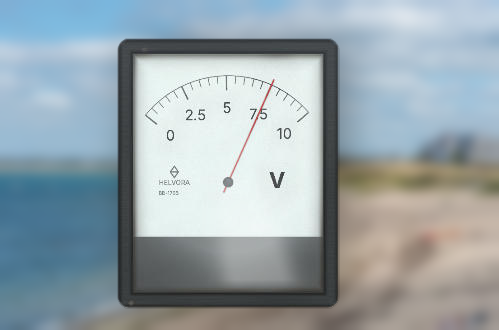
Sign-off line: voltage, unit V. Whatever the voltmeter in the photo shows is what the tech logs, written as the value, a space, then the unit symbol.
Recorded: 7.5 V
